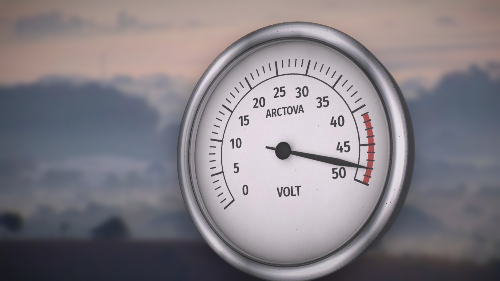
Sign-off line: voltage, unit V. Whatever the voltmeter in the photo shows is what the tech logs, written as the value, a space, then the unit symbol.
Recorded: 48 V
